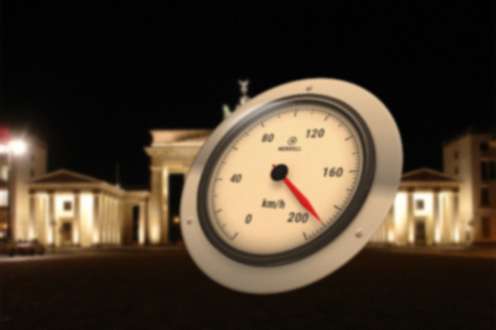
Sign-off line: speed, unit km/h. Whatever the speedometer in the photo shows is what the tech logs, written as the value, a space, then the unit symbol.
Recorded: 190 km/h
